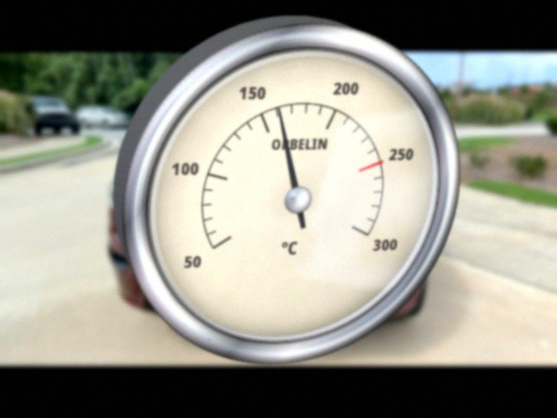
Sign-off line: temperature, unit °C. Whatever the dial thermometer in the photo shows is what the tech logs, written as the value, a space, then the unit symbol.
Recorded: 160 °C
